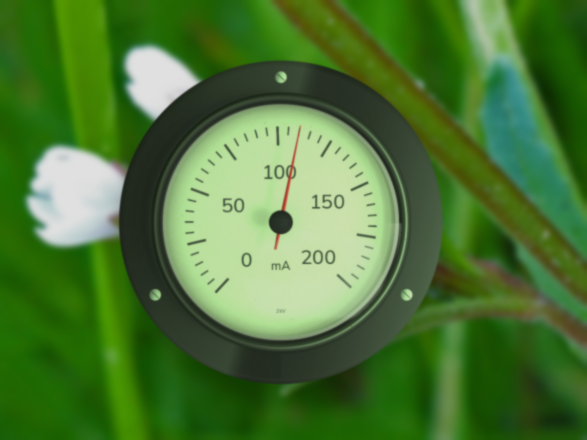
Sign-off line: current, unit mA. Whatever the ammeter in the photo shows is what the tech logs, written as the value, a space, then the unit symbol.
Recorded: 110 mA
